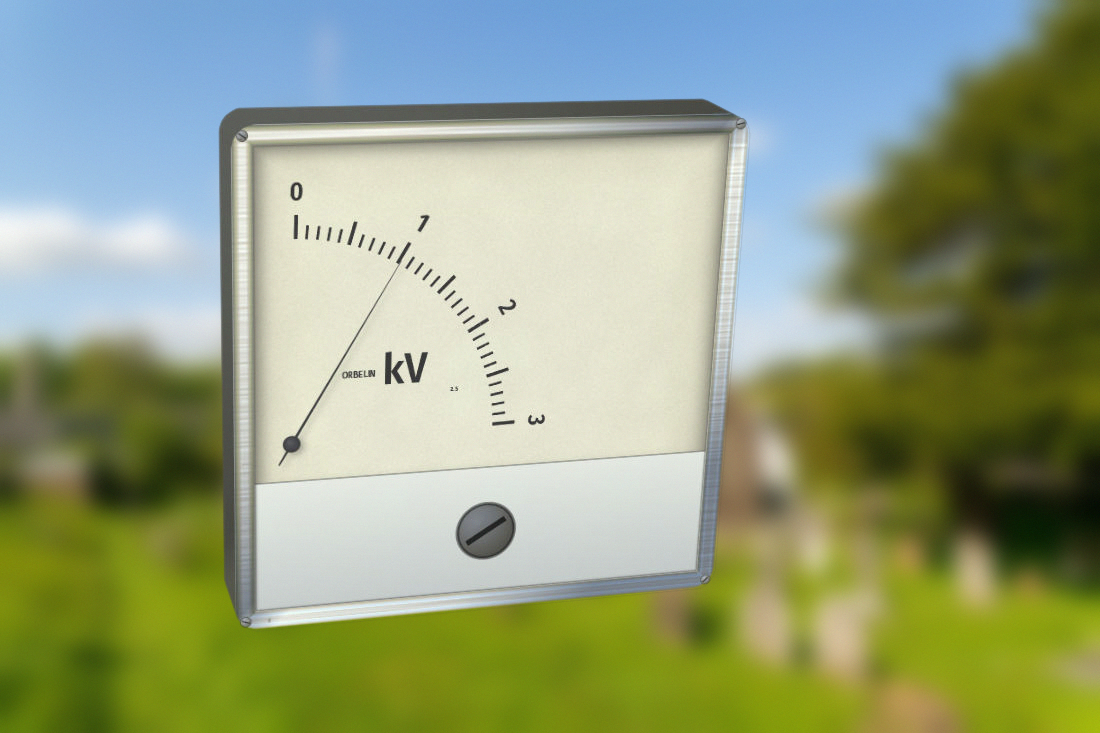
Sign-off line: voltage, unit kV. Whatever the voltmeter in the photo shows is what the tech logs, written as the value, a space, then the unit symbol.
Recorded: 1 kV
